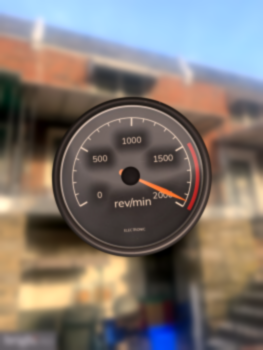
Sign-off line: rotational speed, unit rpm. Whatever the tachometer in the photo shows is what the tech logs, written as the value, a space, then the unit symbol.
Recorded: 1950 rpm
